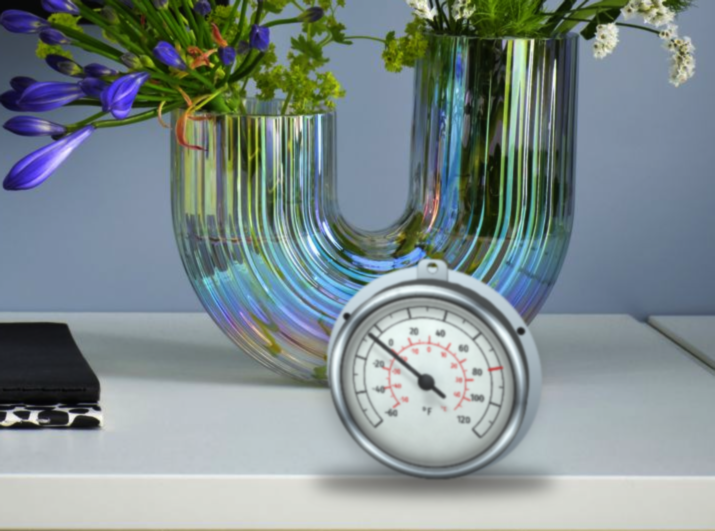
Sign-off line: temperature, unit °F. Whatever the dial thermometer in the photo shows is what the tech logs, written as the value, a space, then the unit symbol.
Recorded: -5 °F
